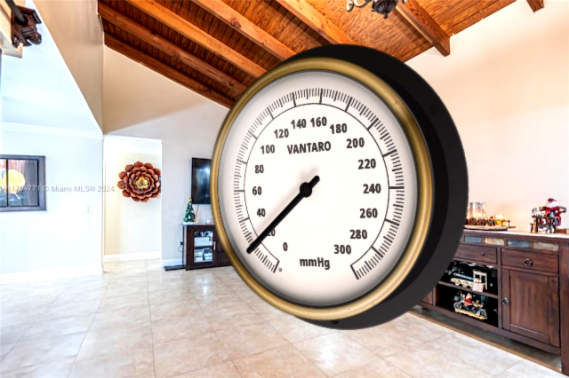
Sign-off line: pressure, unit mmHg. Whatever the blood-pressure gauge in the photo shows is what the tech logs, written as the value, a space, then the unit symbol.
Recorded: 20 mmHg
